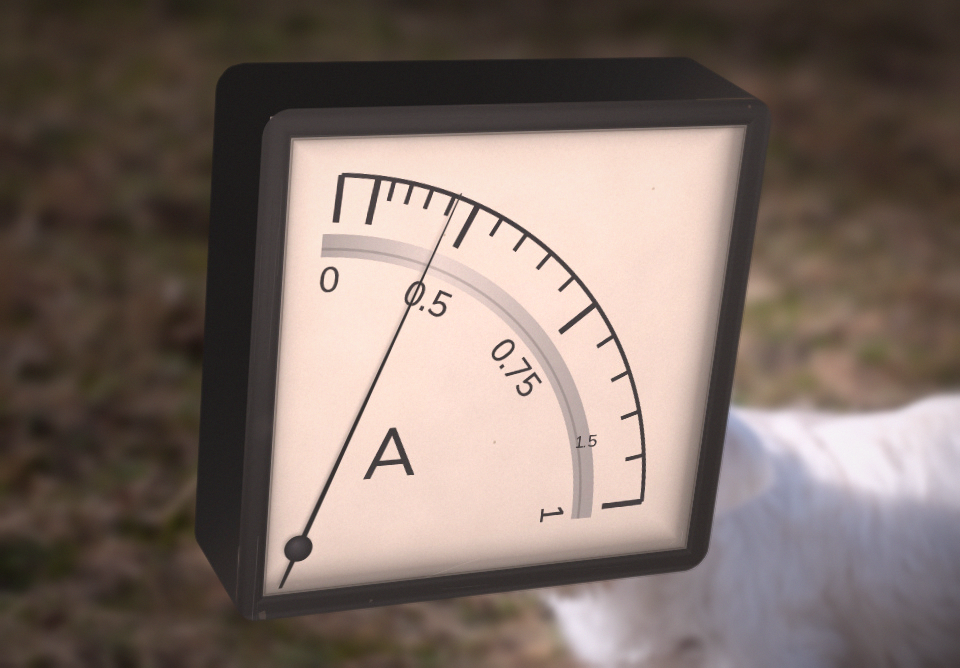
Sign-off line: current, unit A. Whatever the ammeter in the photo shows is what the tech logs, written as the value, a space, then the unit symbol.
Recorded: 0.45 A
